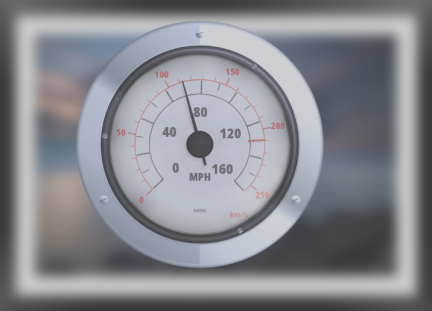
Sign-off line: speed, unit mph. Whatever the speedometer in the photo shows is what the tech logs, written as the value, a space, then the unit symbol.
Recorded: 70 mph
